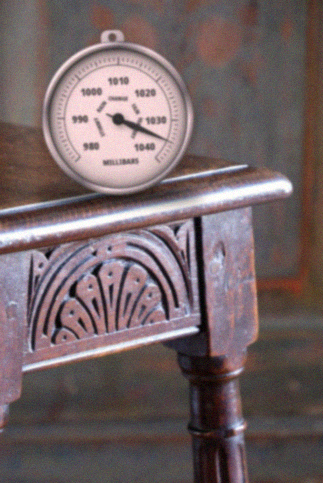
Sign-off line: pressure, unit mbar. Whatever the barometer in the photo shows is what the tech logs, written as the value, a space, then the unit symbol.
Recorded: 1035 mbar
